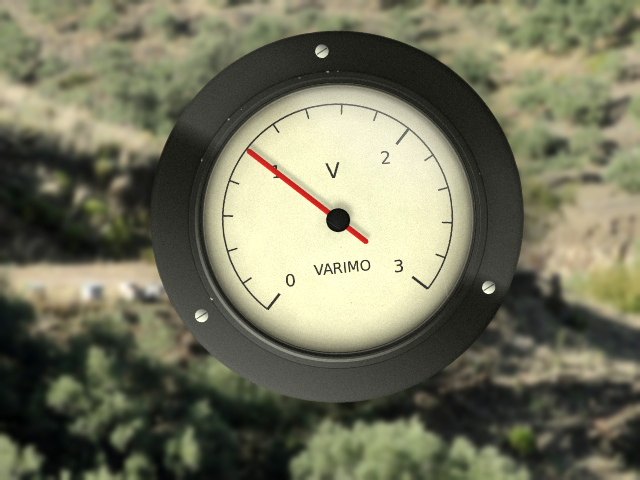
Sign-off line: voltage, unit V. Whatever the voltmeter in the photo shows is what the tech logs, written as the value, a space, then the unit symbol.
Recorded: 1 V
